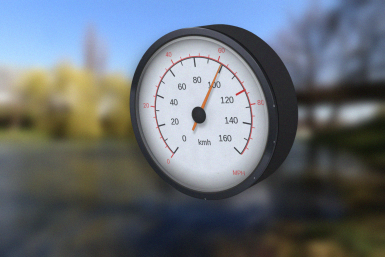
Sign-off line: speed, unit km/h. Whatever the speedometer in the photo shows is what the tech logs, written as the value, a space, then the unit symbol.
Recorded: 100 km/h
